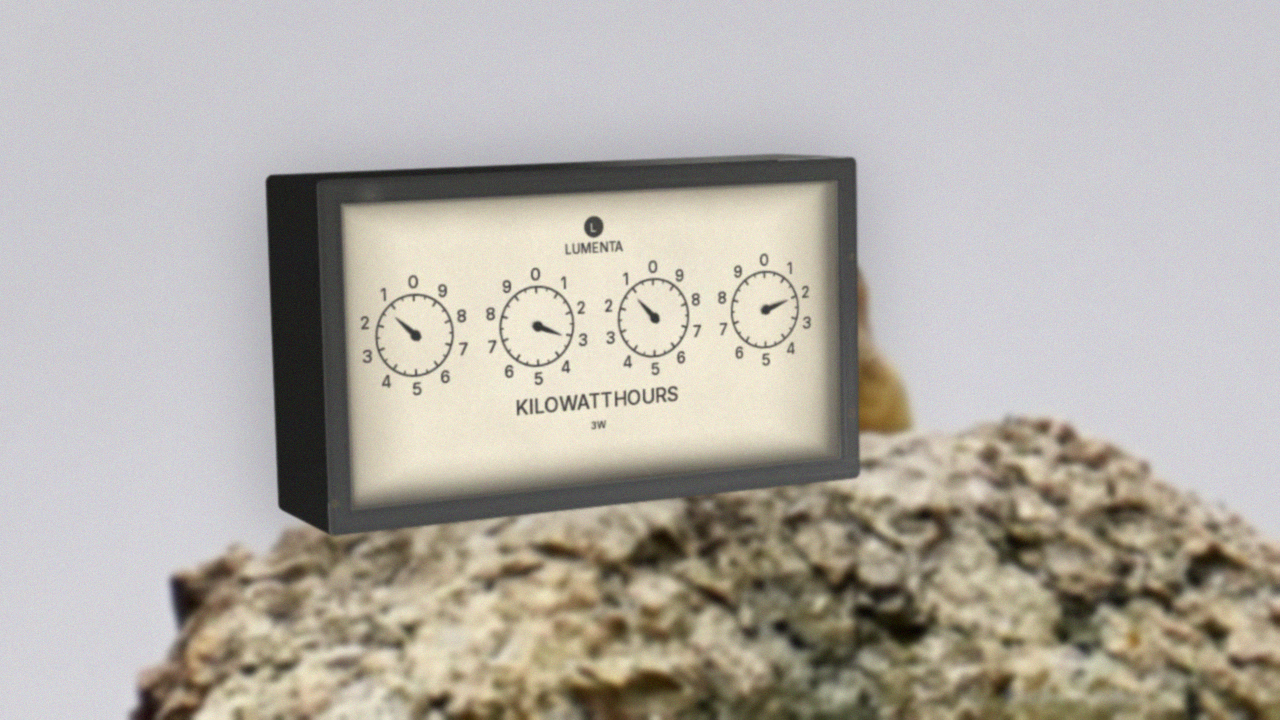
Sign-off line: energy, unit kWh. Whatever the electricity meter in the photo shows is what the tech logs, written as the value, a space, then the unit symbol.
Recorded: 1312 kWh
